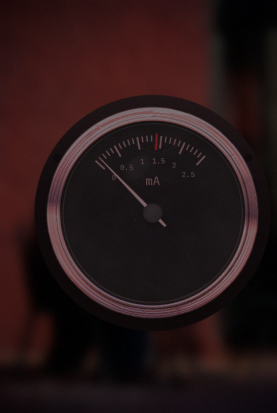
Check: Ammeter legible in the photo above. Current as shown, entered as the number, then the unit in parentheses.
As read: 0.1 (mA)
